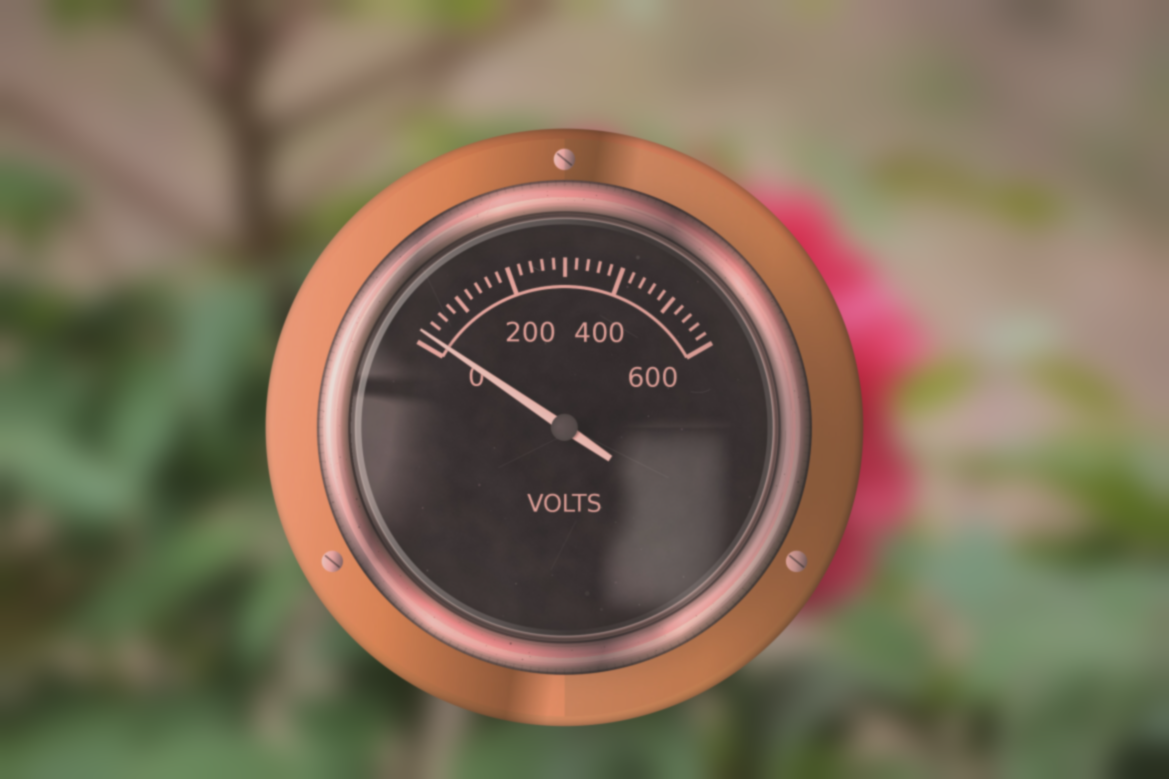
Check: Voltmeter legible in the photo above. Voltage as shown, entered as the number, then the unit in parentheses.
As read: 20 (V)
